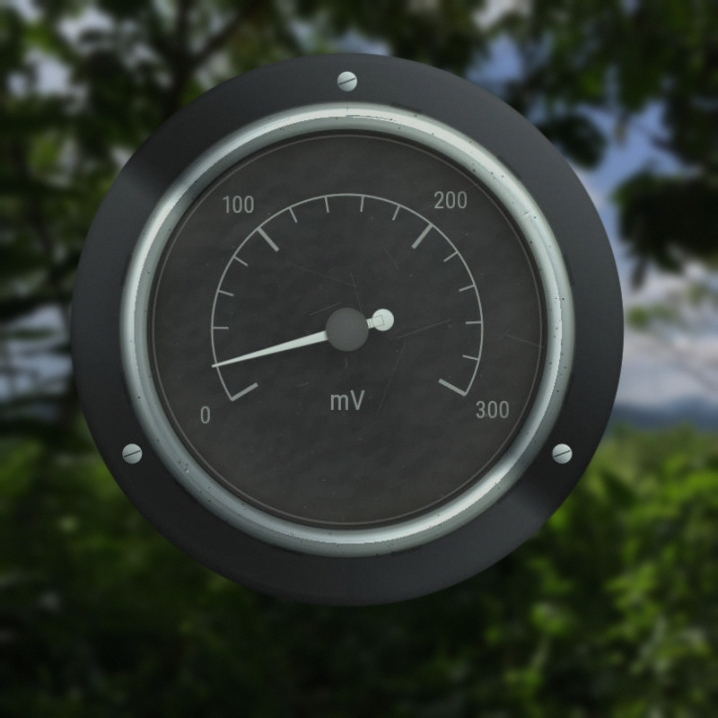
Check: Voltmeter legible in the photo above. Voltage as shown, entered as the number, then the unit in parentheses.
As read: 20 (mV)
